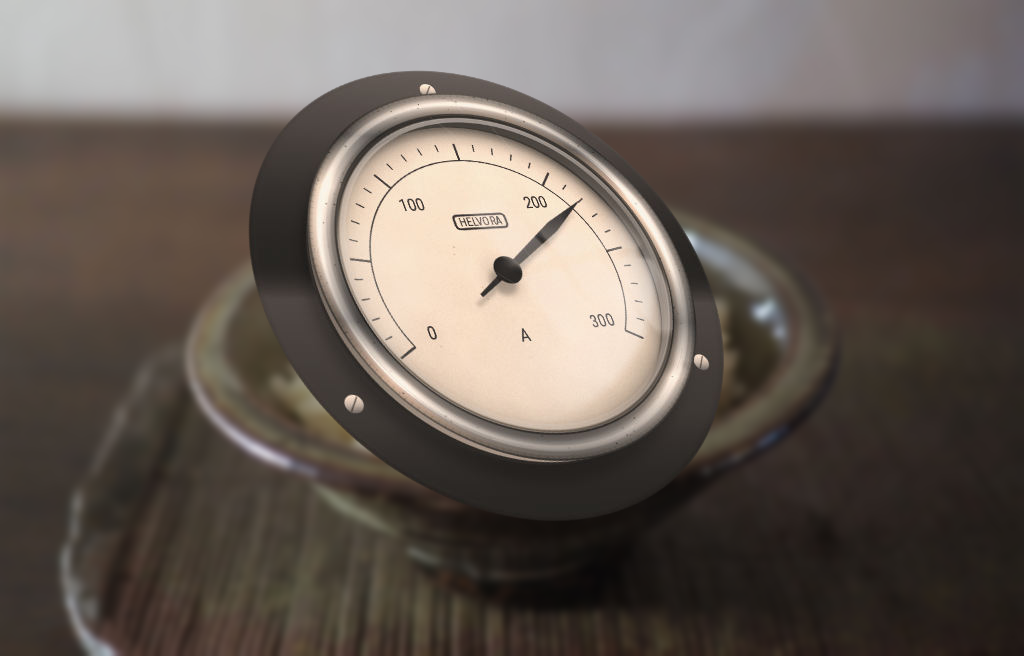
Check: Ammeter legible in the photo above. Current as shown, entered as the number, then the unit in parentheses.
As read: 220 (A)
